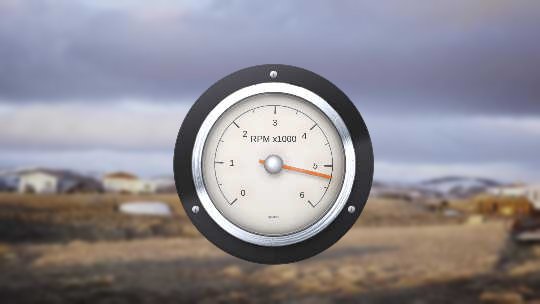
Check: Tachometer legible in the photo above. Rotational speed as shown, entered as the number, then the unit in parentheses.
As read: 5250 (rpm)
